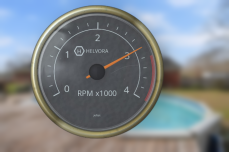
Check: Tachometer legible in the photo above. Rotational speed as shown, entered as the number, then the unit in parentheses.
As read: 3000 (rpm)
